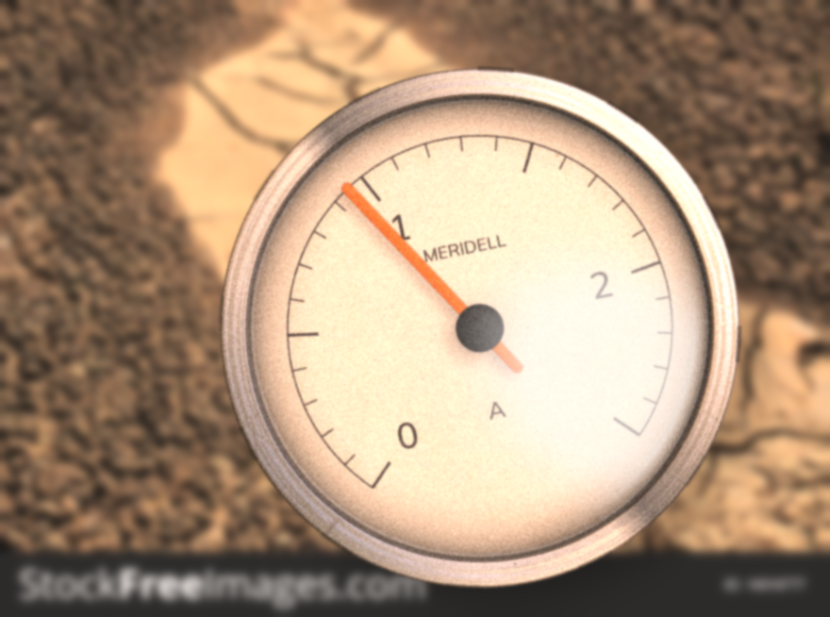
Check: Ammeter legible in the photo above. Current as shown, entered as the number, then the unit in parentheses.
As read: 0.95 (A)
